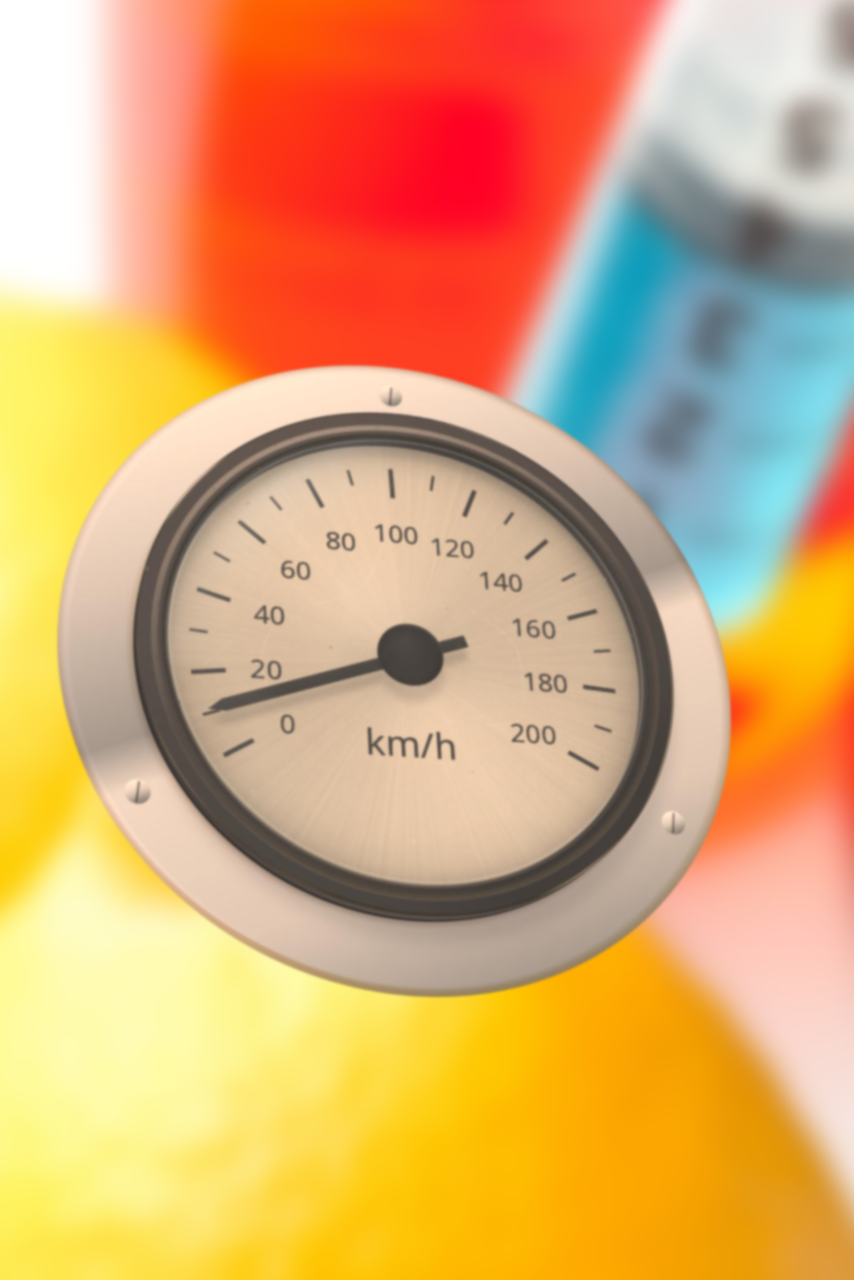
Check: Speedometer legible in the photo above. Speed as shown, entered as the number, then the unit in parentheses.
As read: 10 (km/h)
